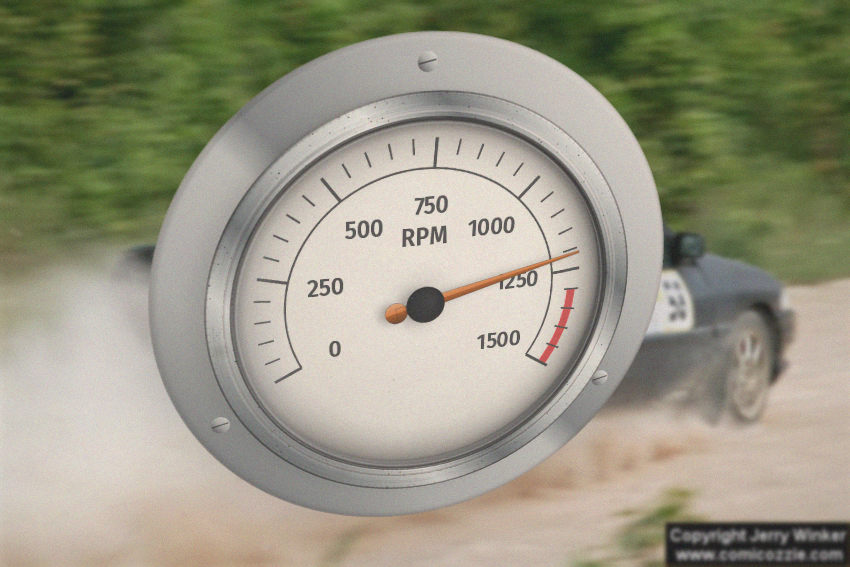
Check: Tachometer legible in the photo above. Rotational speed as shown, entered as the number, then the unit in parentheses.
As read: 1200 (rpm)
